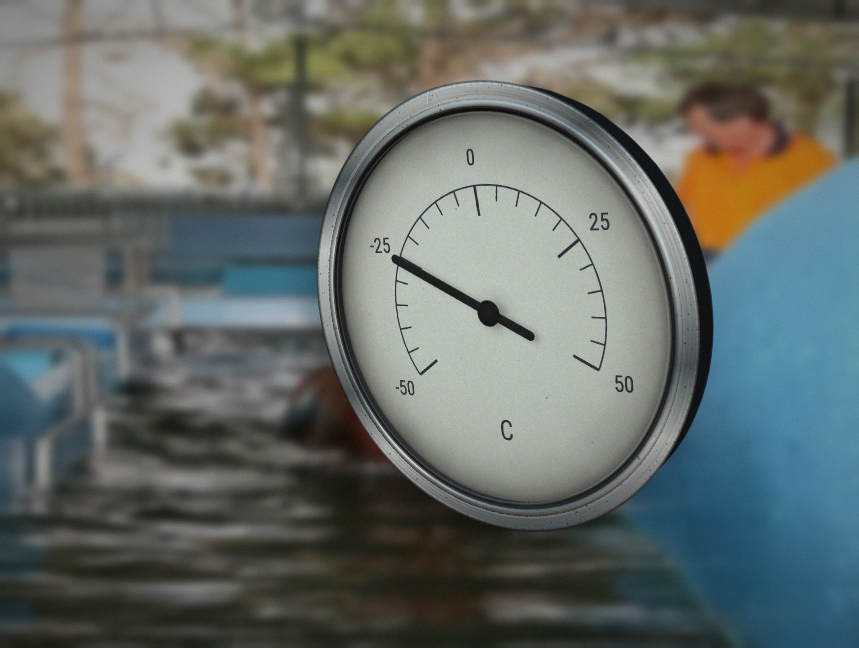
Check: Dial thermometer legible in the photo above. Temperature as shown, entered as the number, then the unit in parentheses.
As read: -25 (°C)
